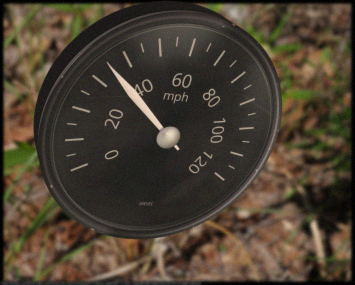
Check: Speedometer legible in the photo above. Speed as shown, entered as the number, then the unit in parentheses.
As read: 35 (mph)
